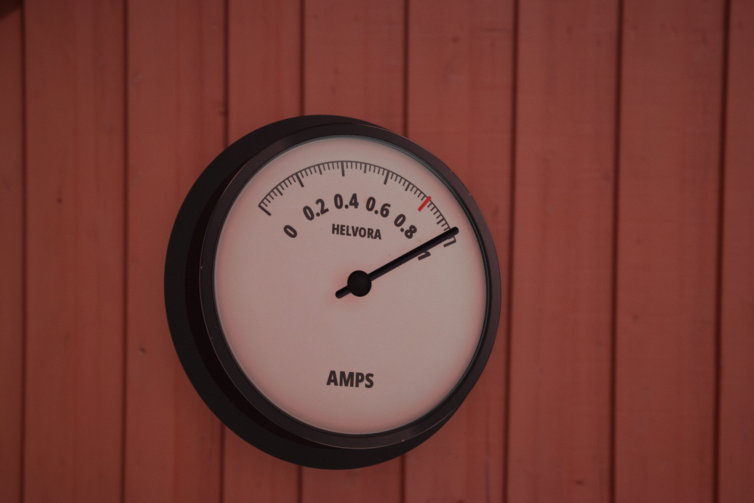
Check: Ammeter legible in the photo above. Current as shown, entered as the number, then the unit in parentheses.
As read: 0.96 (A)
